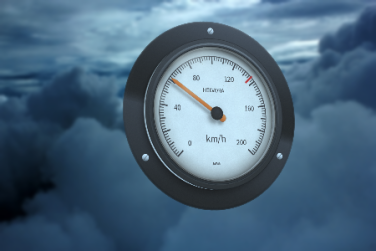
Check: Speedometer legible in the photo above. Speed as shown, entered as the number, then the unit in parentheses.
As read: 60 (km/h)
